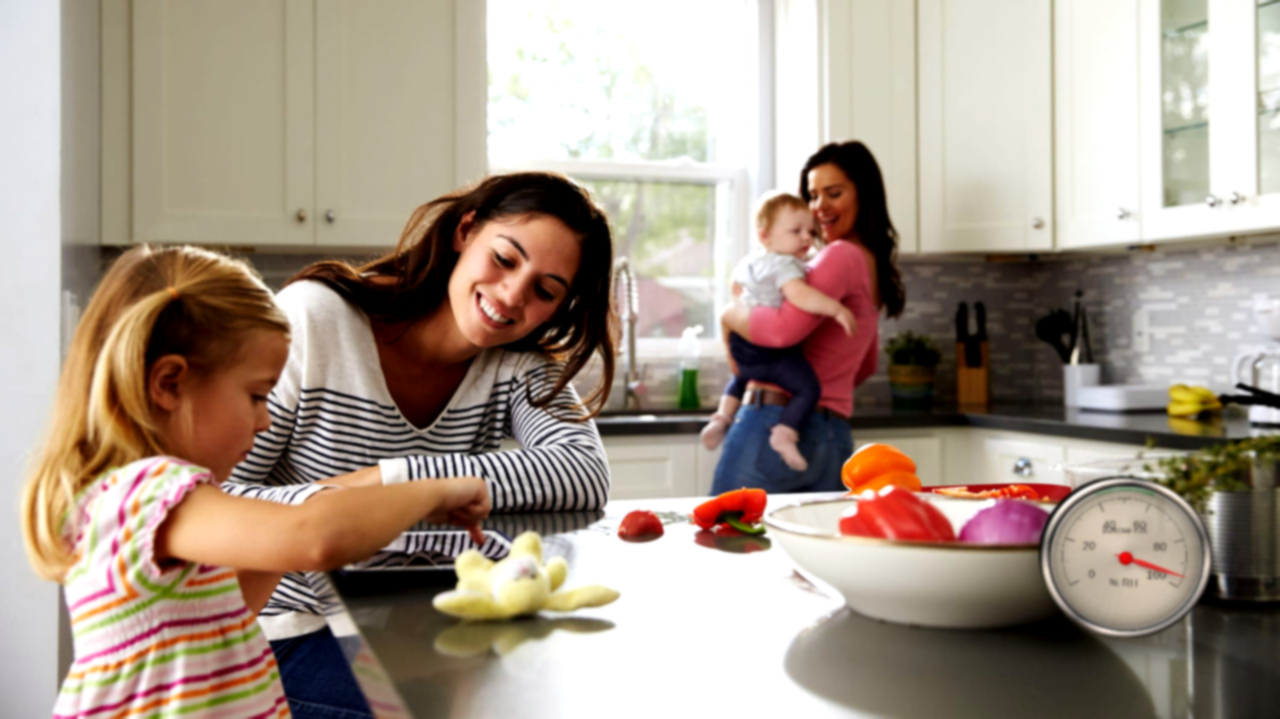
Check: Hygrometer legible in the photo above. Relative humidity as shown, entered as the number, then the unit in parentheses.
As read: 95 (%)
